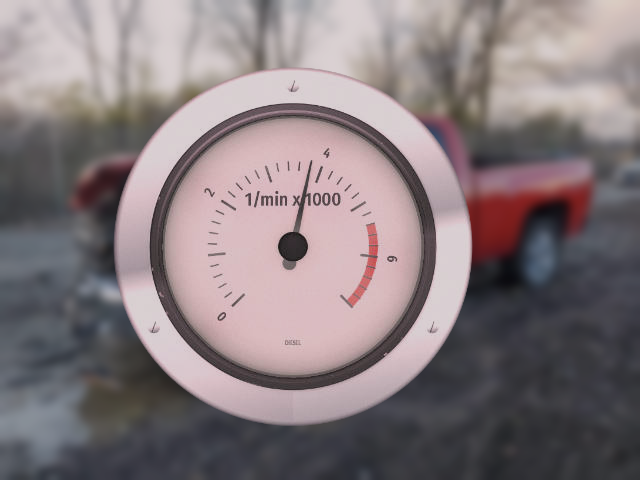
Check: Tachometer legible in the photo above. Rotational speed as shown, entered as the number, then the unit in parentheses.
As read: 3800 (rpm)
